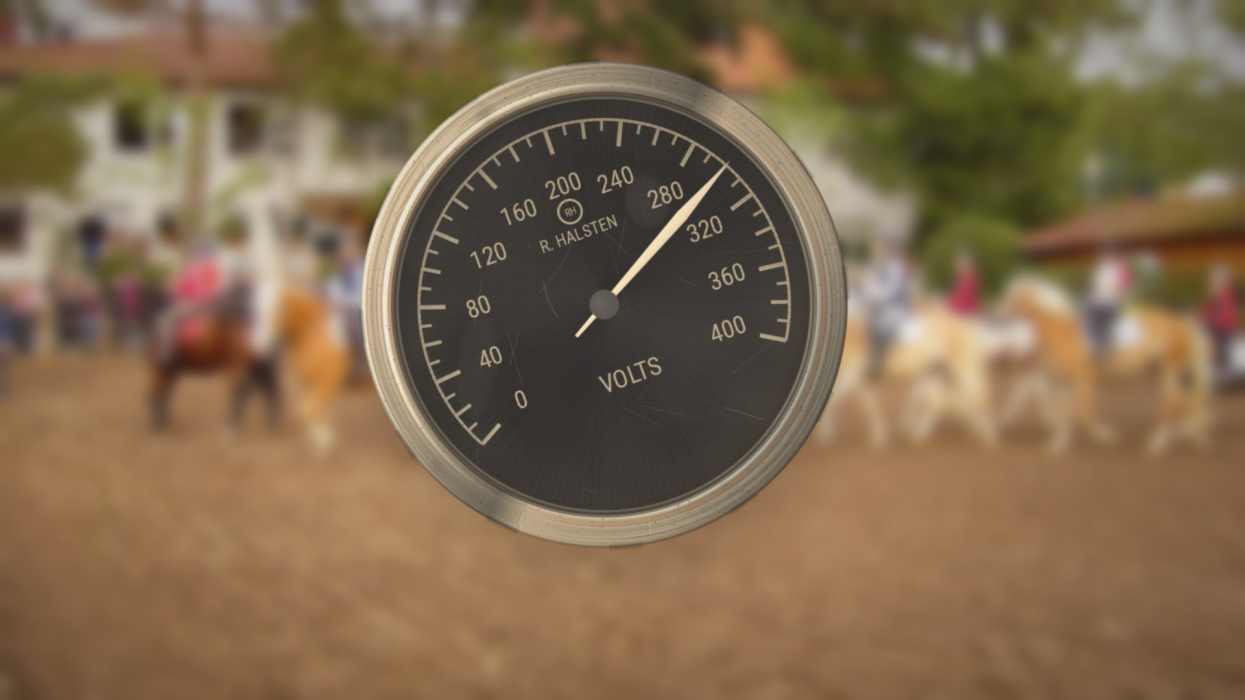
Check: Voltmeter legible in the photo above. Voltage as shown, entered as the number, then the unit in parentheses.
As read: 300 (V)
